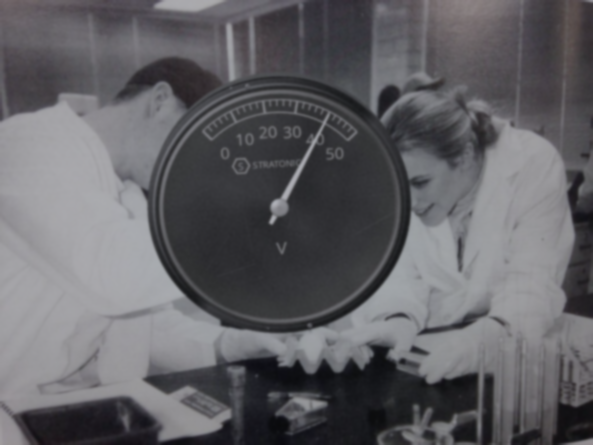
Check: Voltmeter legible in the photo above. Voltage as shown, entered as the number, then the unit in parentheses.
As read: 40 (V)
